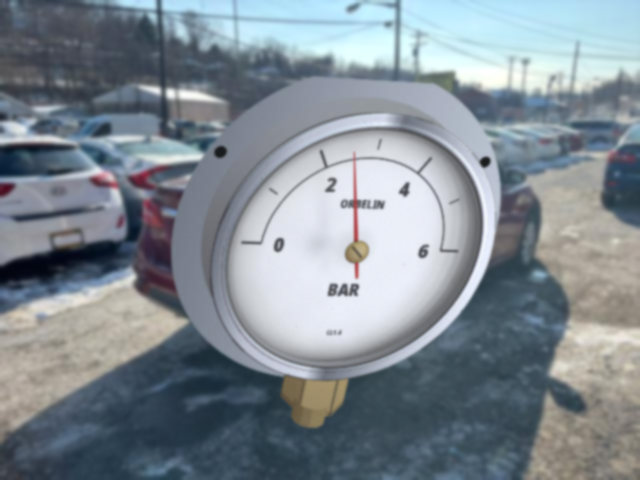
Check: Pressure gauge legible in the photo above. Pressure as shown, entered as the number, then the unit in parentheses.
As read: 2.5 (bar)
